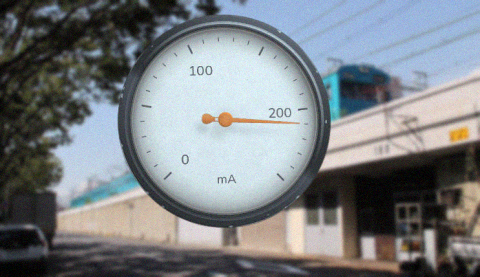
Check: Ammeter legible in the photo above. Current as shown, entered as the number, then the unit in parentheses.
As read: 210 (mA)
